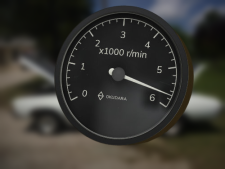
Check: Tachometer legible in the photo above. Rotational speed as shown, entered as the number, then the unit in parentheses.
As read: 5700 (rpm)
